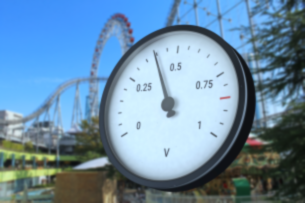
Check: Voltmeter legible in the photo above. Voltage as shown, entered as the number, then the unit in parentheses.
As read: 0.4 (V)
